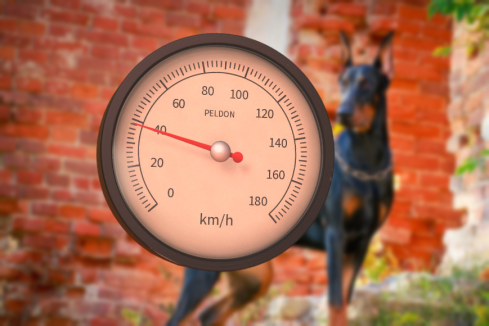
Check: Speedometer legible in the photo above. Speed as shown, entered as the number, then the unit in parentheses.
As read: 38 (km/h)
